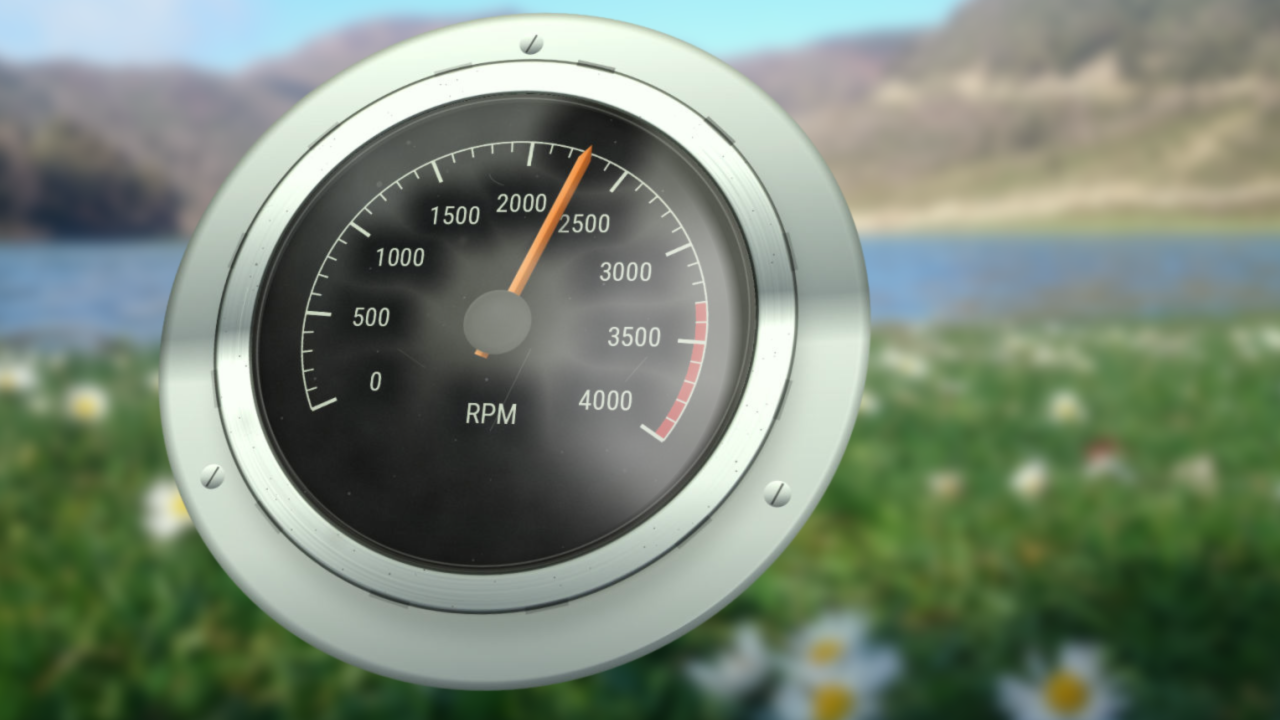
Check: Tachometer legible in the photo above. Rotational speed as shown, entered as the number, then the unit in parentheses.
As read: 2300 (rpm)
